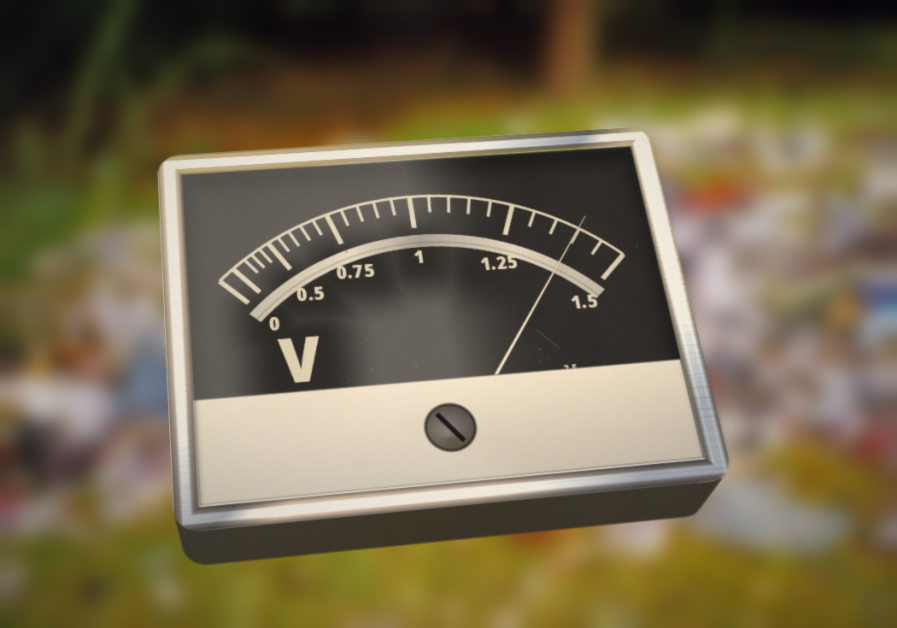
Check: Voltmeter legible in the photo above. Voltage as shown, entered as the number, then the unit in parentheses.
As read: 1.4 (V)
